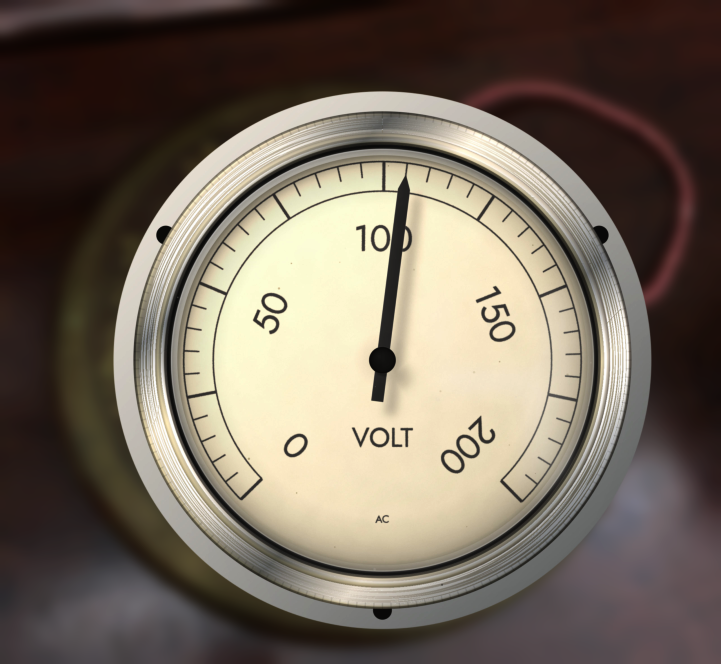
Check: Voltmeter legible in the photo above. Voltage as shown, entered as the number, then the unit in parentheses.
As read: 105 (V)
